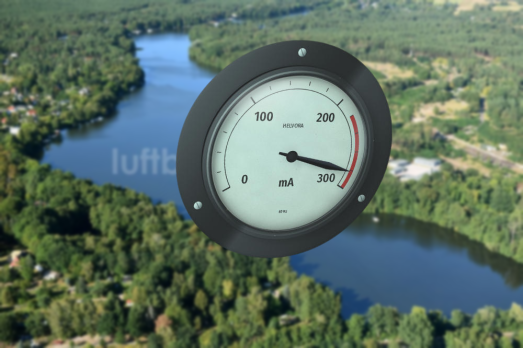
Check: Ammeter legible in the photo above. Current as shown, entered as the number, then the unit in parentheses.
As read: 280 (mA)
